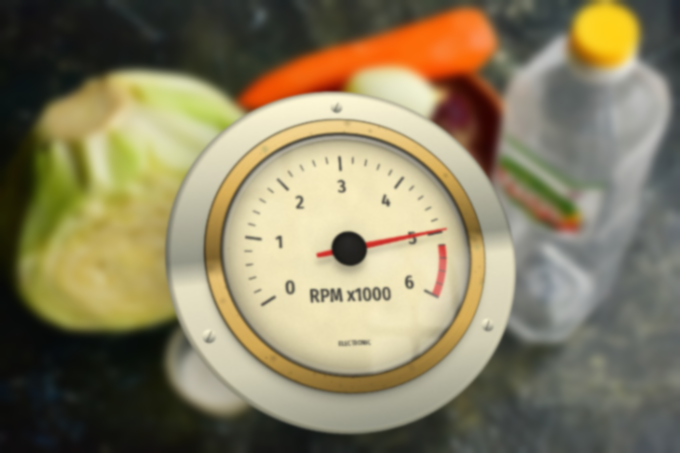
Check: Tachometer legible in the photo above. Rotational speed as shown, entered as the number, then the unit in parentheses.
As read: 5000 (rpm)
